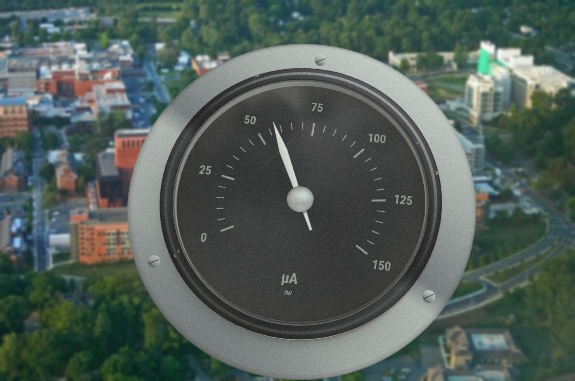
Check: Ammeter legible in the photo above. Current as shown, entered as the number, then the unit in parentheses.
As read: 57.5 (µA)
